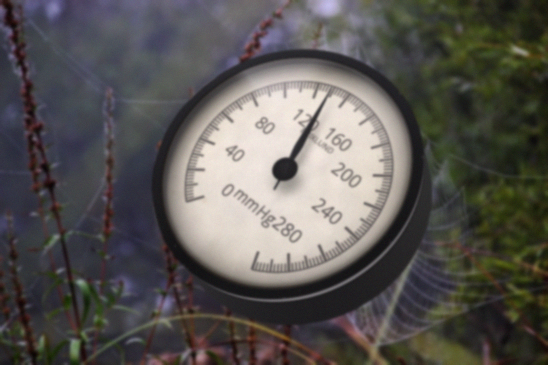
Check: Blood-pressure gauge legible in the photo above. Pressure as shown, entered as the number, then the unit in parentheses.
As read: 130 (mmHg)
